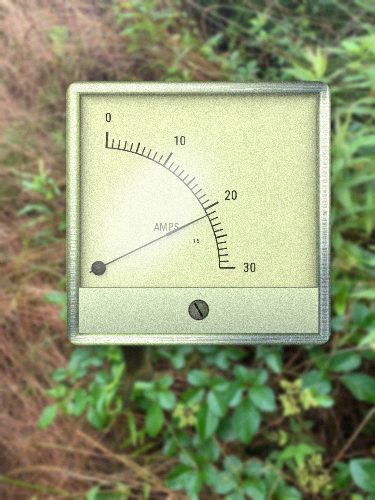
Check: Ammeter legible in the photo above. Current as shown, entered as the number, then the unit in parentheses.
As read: 21 (A)
